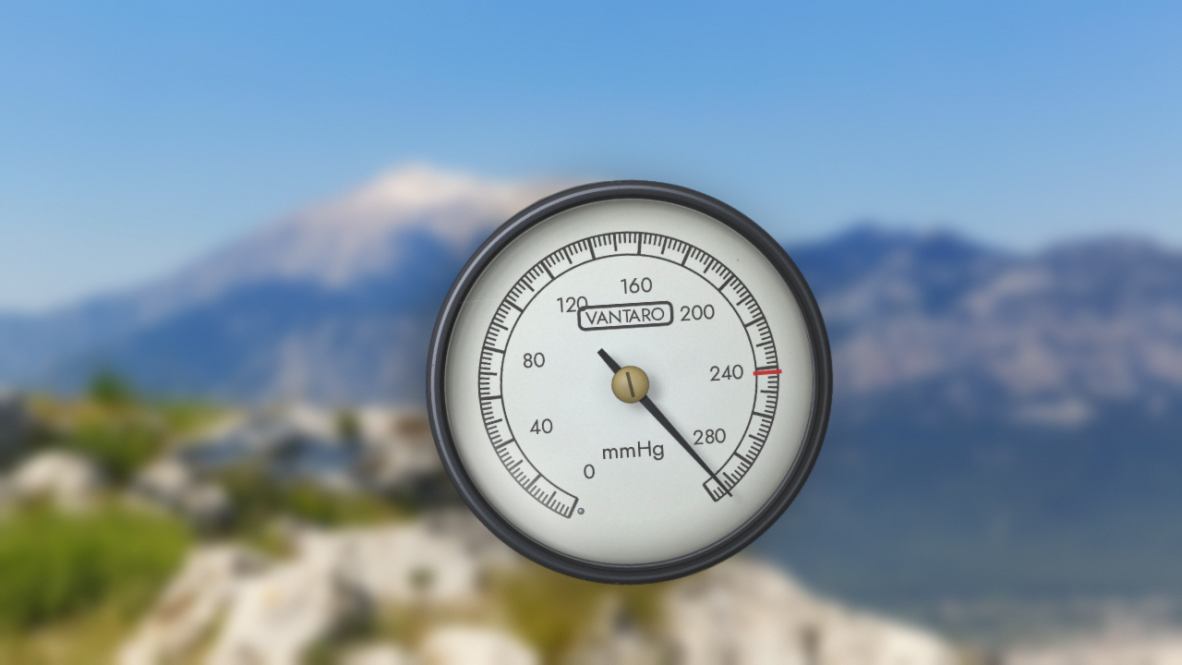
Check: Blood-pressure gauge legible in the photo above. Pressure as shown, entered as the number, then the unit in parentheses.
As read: 294 (mmHg)
